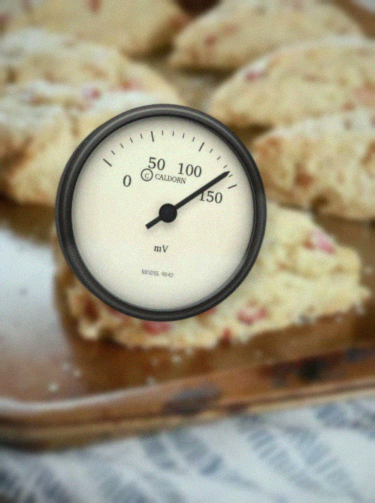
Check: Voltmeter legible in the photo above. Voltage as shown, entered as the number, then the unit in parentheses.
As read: 135 (mV)
